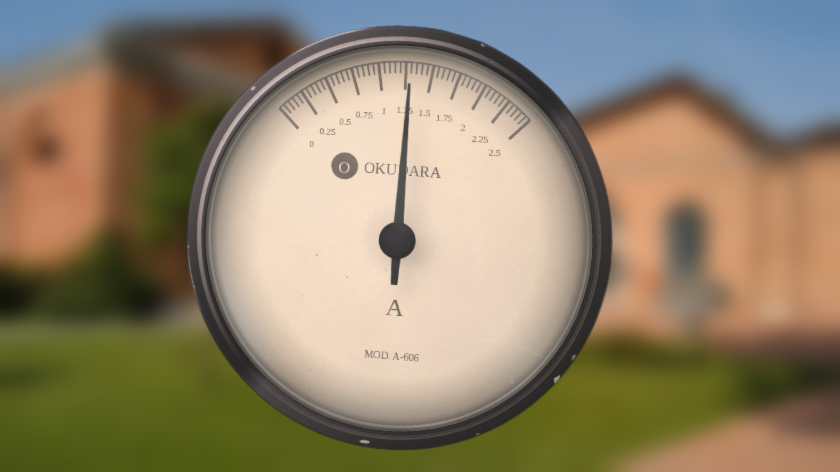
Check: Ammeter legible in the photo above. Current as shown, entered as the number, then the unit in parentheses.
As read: 1.3 (A)
